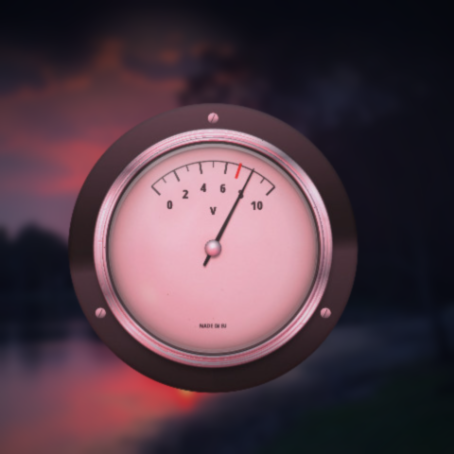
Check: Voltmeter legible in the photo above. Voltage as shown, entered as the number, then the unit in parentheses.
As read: 8 (V)
